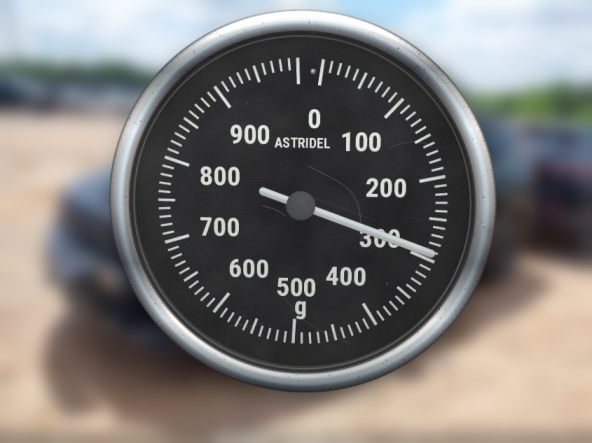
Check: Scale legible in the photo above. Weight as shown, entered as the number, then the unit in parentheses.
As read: 290 (g)
